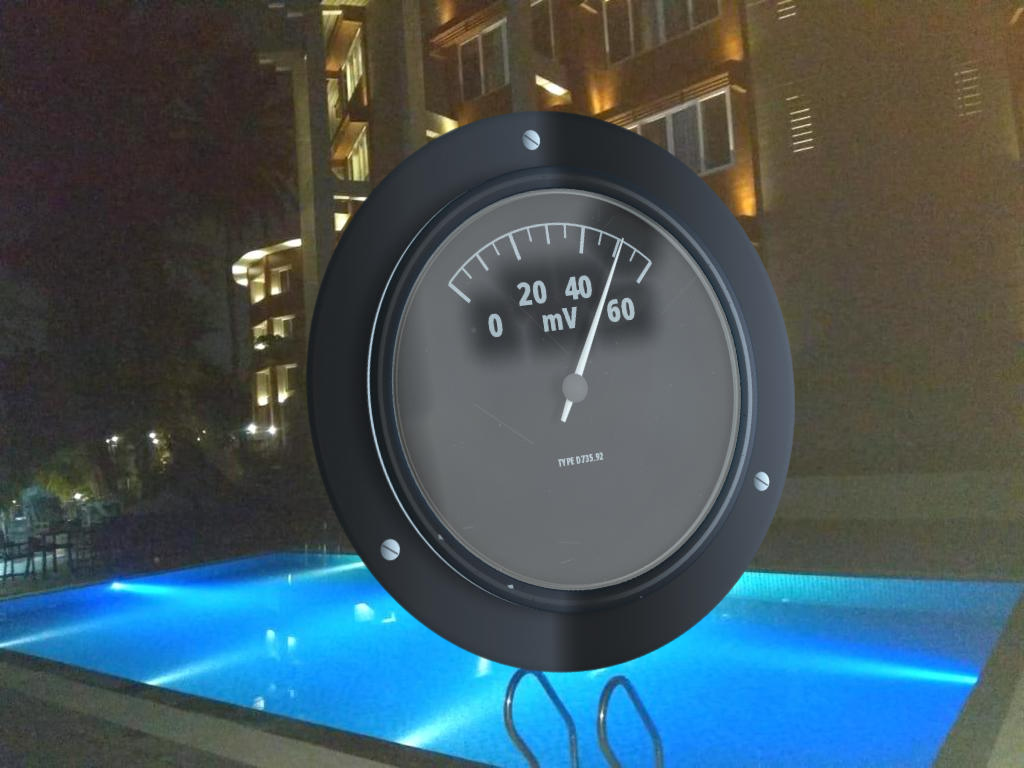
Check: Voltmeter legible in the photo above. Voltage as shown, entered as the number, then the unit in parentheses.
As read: 50 (mV)
